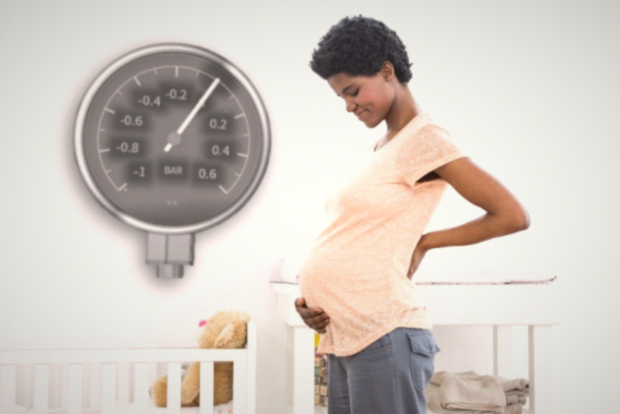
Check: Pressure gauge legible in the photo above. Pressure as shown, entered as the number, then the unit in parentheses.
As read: 0 (bar)
